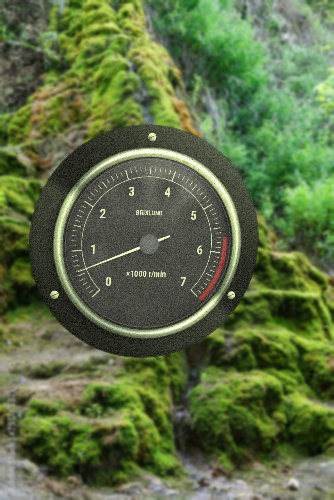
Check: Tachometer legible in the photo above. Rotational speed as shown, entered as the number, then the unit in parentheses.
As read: 600 (rpm)
